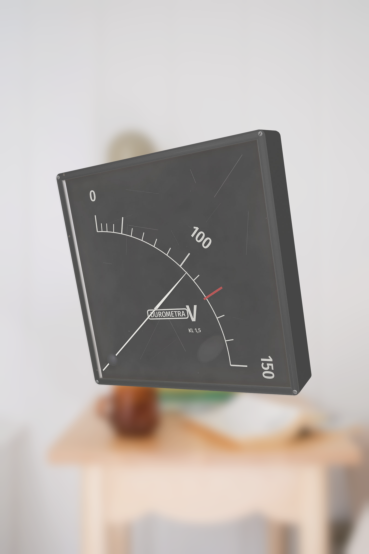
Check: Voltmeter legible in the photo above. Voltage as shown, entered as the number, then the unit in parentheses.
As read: 105 (V)
